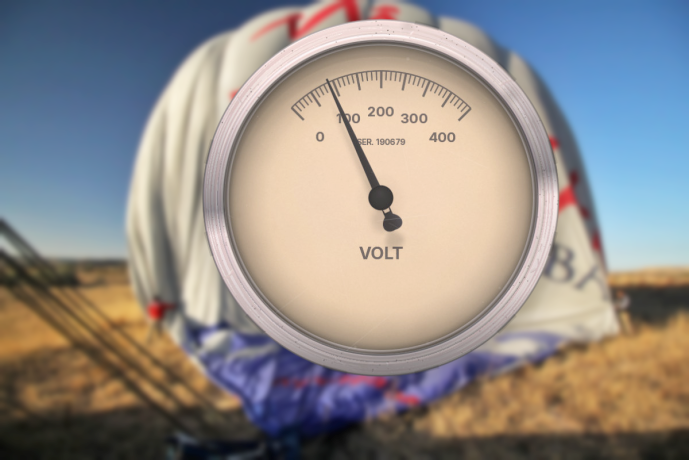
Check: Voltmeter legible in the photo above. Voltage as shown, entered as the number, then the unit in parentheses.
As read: 90 (V)
